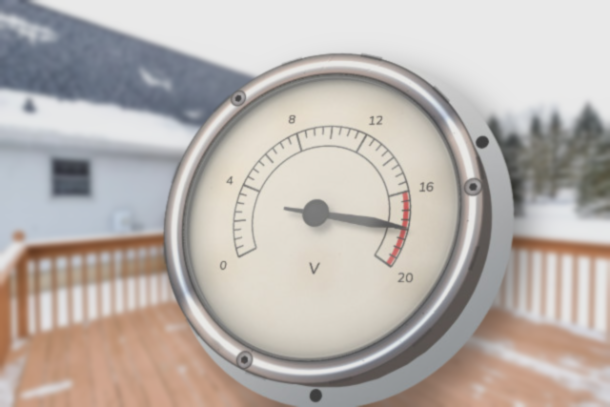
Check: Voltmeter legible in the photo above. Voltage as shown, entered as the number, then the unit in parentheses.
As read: 18 (V)
